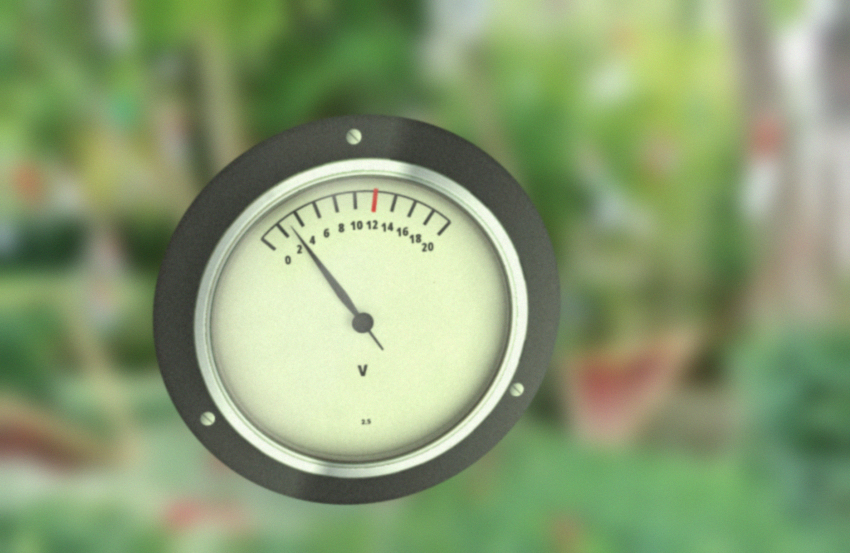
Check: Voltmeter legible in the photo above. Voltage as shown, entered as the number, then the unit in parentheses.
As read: 3 (V)
